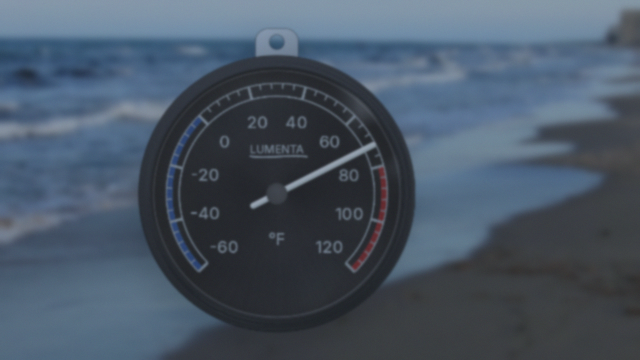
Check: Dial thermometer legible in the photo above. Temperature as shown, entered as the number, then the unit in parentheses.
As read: 72 (°F)
